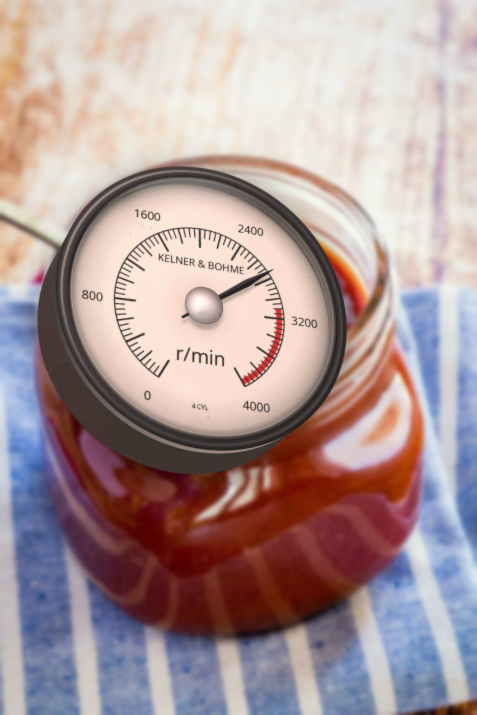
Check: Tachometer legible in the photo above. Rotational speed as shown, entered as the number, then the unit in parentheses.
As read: 2750 (rpm)
